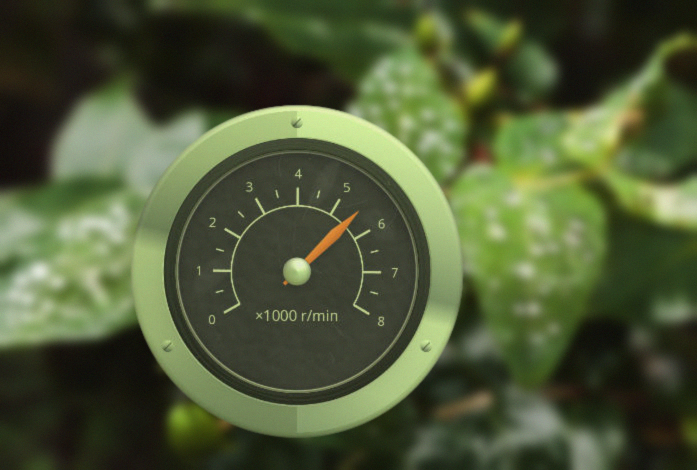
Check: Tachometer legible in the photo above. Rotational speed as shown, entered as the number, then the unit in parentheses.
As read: 5500 (rpm)
